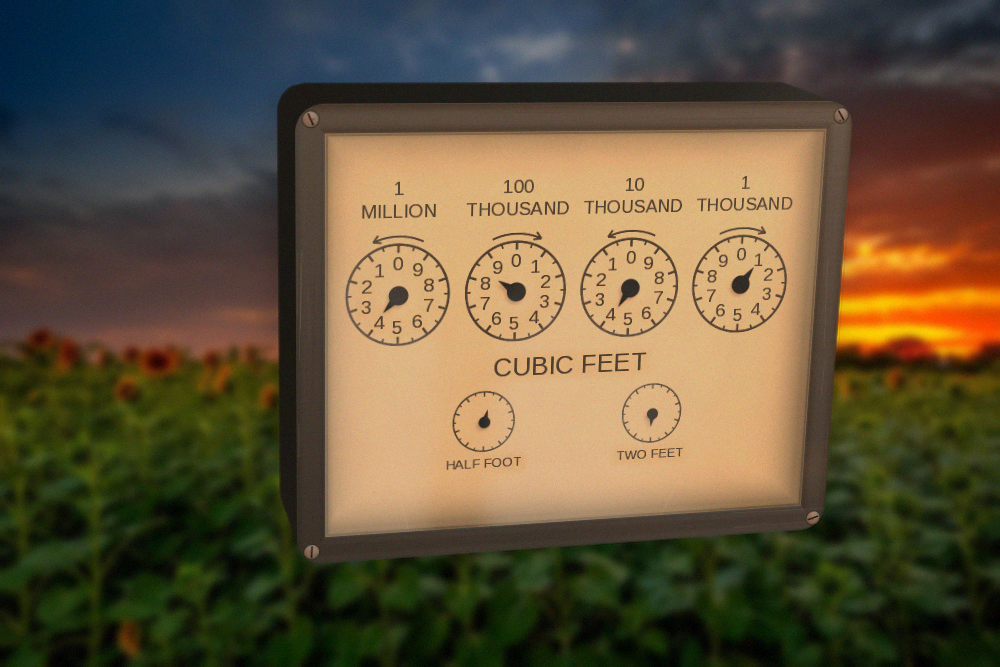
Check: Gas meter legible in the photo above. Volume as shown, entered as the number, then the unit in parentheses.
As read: 384100 (ft³)
